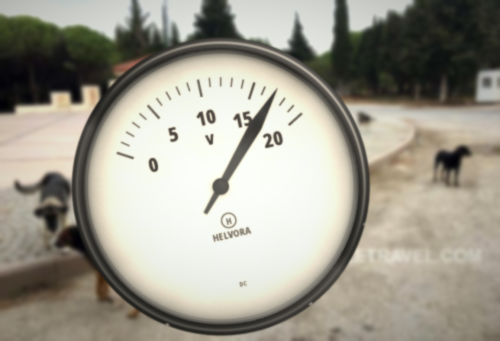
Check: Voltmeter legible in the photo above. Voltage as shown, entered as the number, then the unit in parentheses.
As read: 17 (V)
